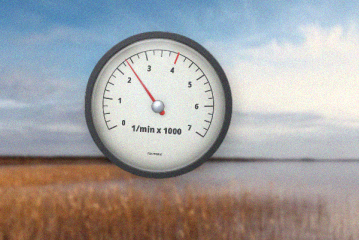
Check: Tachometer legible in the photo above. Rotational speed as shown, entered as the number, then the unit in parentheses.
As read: 2375 (rpm)
